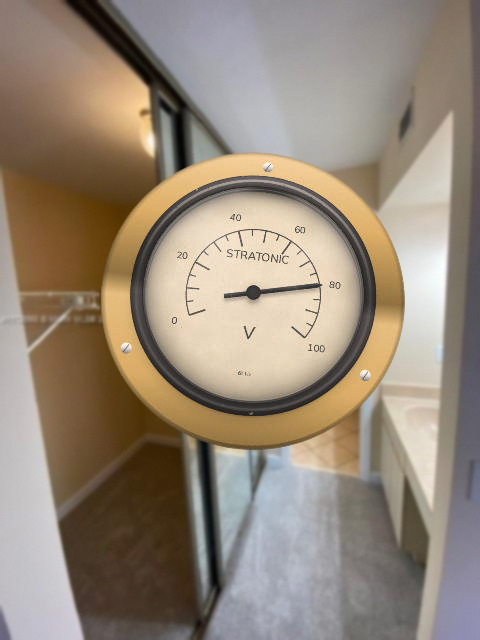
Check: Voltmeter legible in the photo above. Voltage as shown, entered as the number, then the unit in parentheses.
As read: 80 (V)
